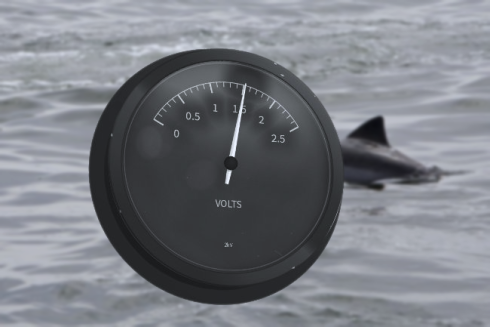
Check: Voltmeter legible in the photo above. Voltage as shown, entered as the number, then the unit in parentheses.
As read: 1.5 (V)
